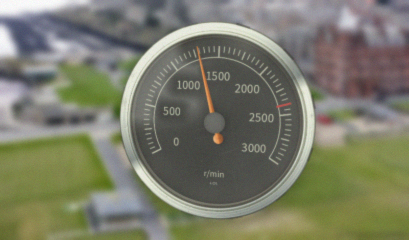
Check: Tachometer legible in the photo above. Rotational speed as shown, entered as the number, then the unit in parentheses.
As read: 1300 (rpm)
